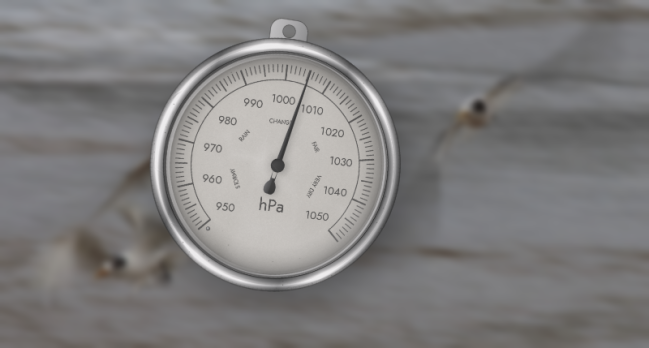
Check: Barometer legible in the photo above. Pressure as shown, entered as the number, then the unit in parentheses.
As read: 1005 (hPa)
